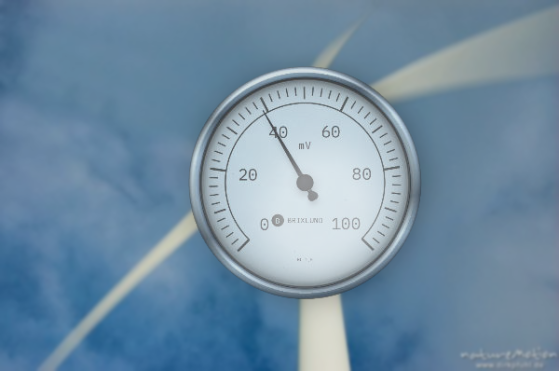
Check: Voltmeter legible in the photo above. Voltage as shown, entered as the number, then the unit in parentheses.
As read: 39 (mV)
